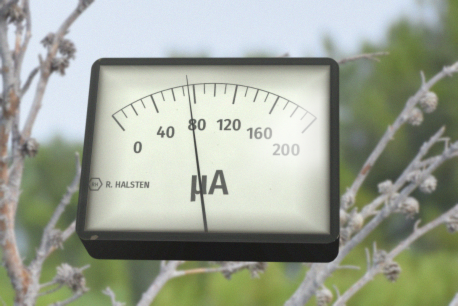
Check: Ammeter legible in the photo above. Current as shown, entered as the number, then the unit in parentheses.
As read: 75 (µA)
